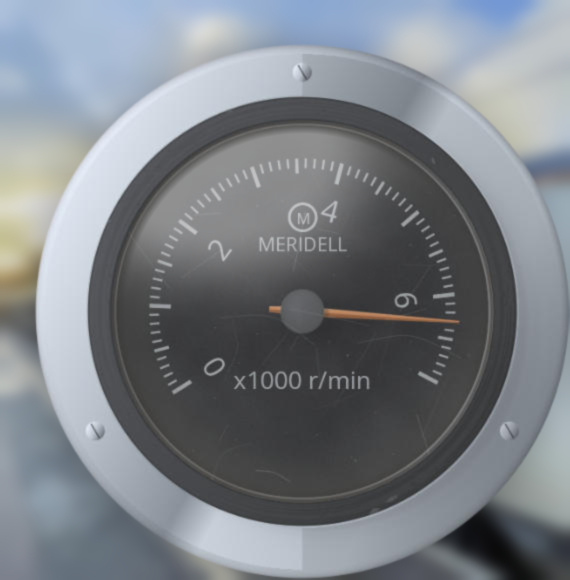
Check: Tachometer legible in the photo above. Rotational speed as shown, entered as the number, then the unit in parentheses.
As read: 6300 (rpm)
